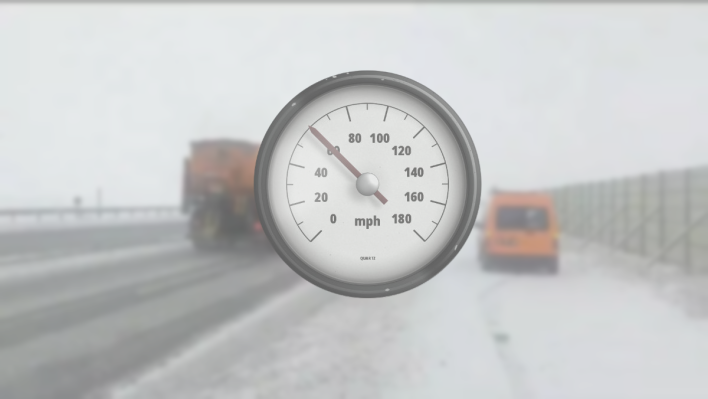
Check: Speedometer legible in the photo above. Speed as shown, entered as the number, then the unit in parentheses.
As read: 60 (mph)
